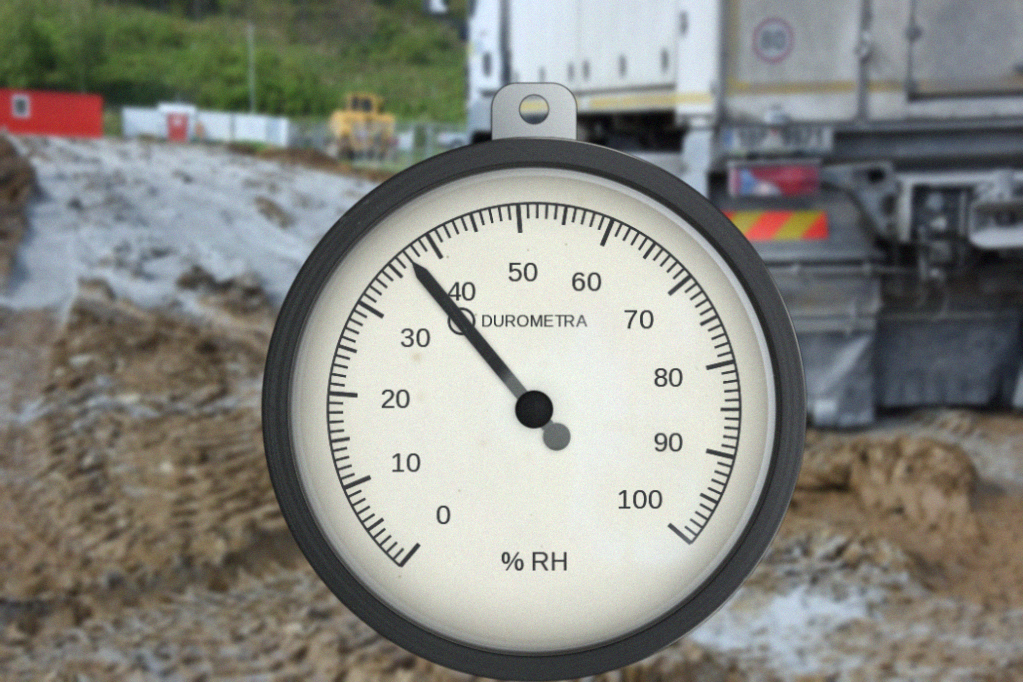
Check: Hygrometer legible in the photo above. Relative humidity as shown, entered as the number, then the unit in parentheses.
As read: 37 (%)
